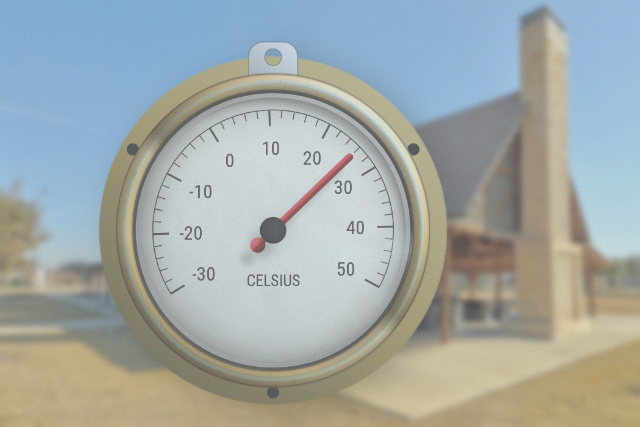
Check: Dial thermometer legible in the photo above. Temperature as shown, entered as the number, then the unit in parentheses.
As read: 26 (°C)
